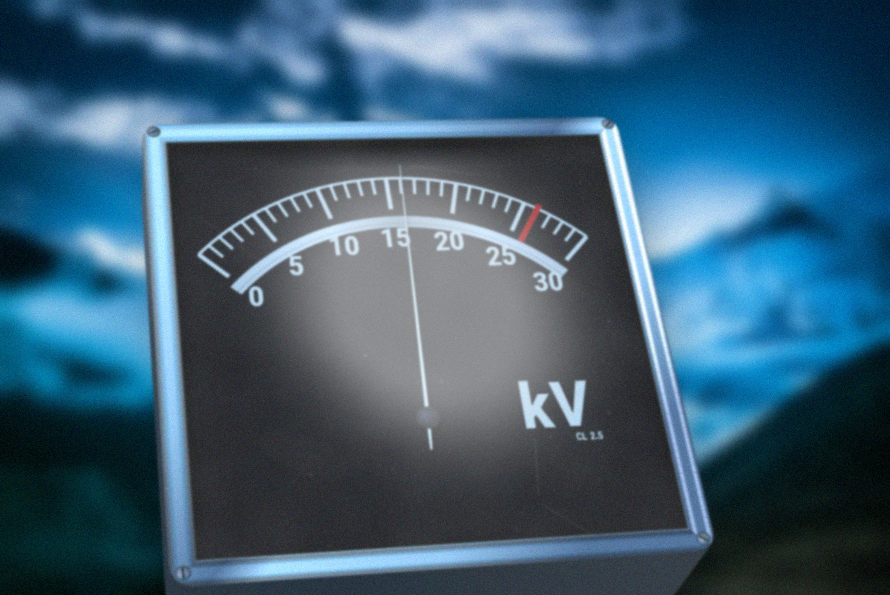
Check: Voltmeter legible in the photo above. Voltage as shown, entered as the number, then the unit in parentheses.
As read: 16 (kV)
